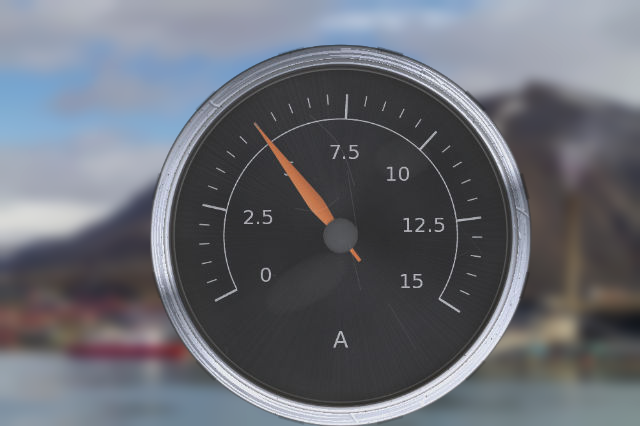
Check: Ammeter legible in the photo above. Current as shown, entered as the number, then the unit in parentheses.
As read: 5 (A)
